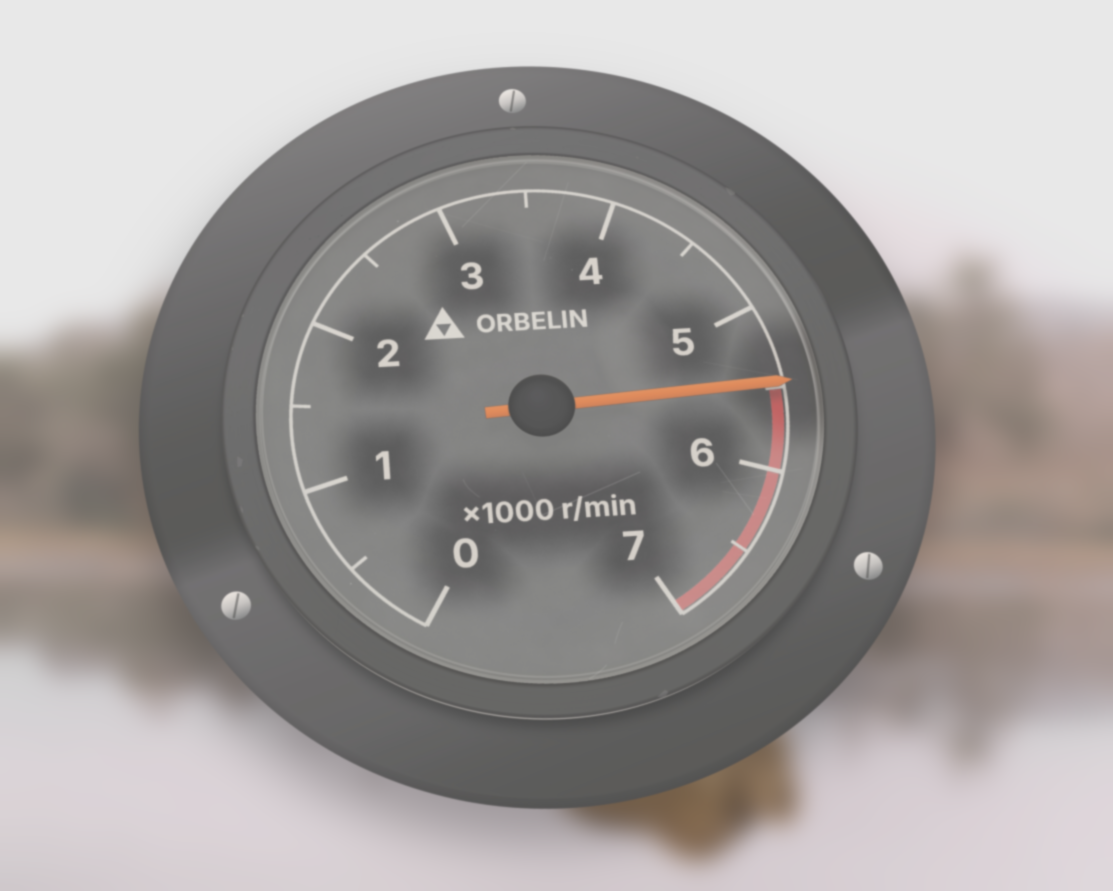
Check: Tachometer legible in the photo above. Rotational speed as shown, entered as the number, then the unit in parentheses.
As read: 5500 (rpm)
